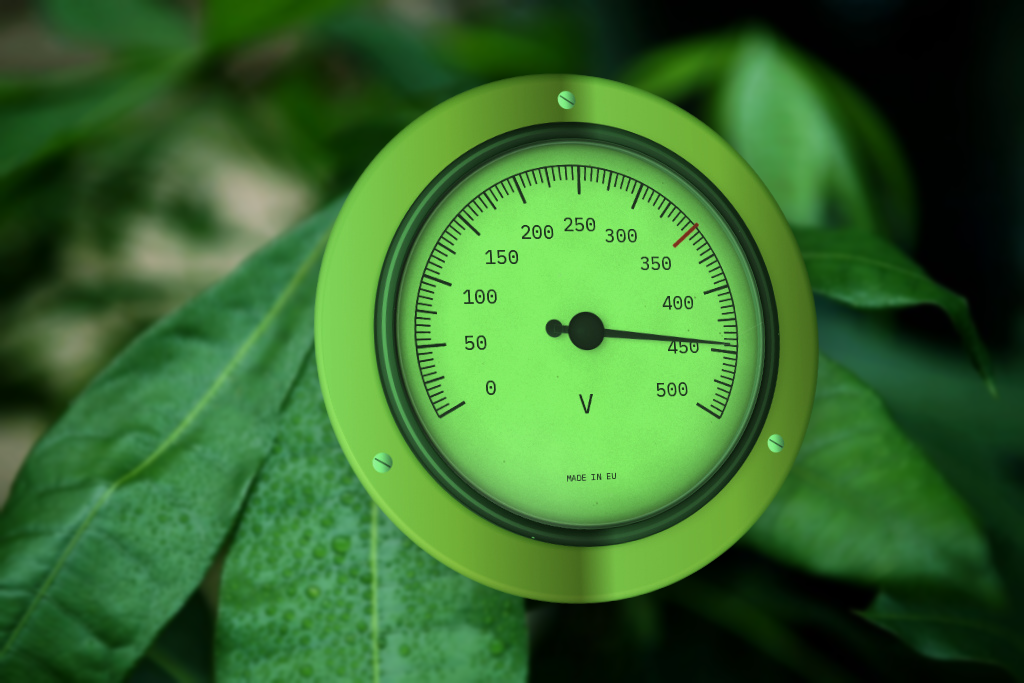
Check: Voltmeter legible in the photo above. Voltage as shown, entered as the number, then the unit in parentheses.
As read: 445 (V)
